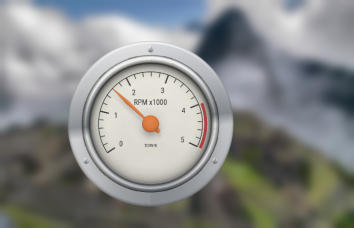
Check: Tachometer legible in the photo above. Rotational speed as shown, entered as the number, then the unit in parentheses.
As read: 1600 (rpm)
